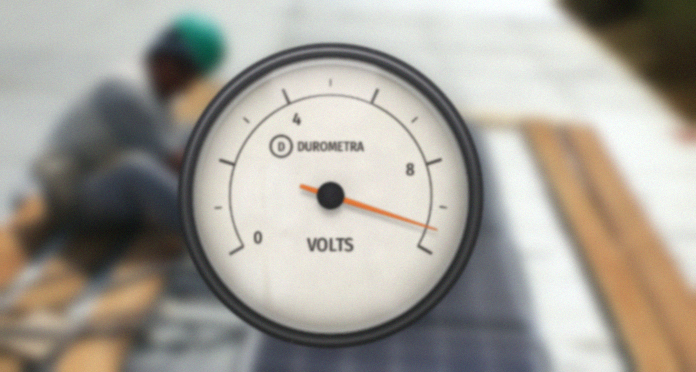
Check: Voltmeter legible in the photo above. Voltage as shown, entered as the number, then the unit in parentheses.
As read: 9.5 (V)
